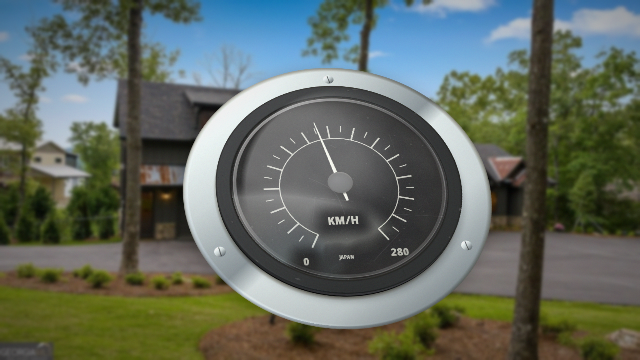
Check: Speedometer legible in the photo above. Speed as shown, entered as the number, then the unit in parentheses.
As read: 130 (km/h)
